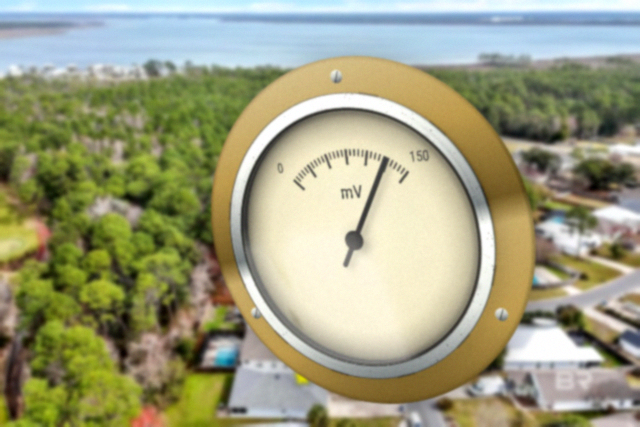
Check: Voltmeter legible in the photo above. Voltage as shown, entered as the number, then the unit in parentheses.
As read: 125 (mV)
